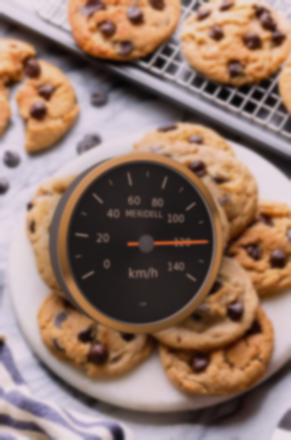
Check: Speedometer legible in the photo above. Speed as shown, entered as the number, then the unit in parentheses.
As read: 120 (km/h)
